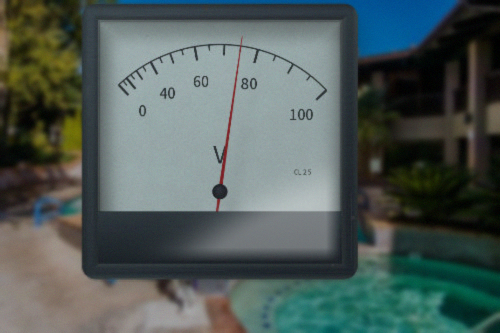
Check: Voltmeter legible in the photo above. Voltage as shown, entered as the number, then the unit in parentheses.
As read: 75 (V)
